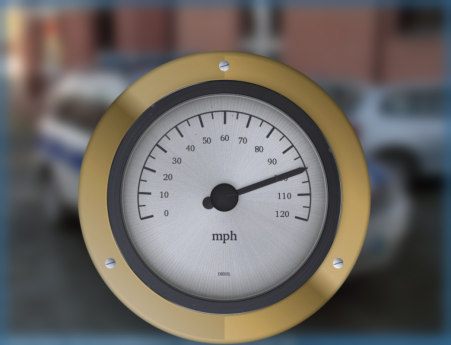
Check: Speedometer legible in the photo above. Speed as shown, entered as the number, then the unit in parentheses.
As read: 100 (mph)
